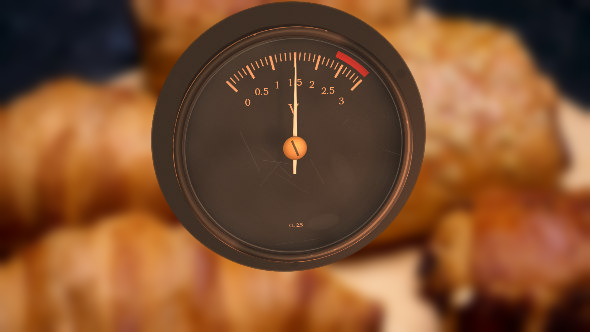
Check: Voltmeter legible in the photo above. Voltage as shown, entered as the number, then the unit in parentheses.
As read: 1.5 (V)
